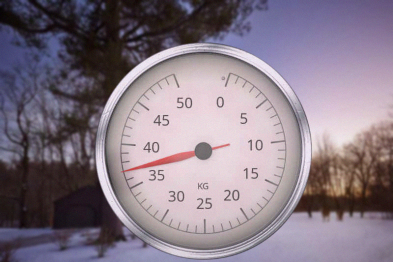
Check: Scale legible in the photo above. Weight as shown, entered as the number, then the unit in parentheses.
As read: 37 (kg)
